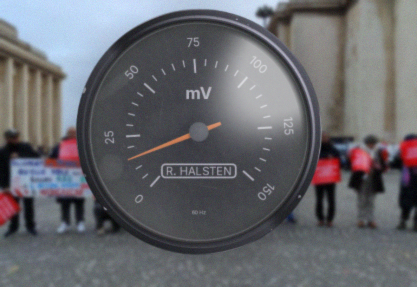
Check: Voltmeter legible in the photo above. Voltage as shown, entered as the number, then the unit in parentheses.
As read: 15 (mV)
